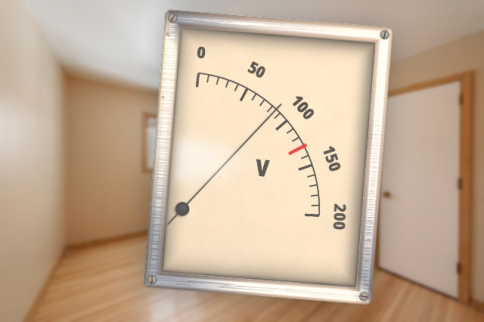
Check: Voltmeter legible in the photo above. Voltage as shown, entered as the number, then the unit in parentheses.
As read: 85 (V)
